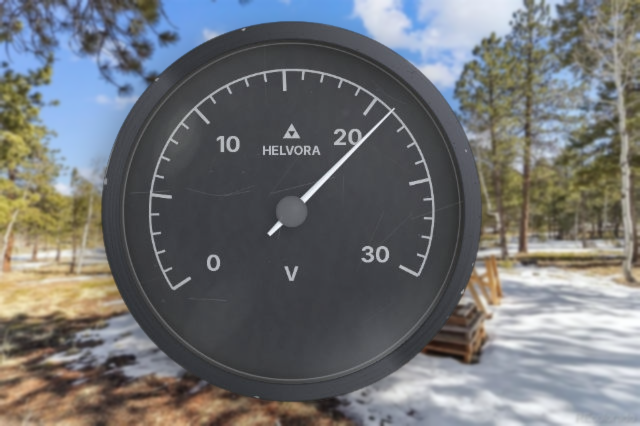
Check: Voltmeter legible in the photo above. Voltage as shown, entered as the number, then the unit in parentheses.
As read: 21 (V)
